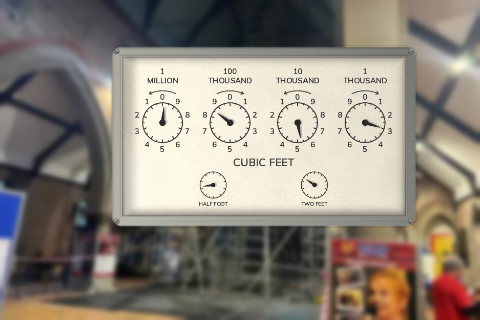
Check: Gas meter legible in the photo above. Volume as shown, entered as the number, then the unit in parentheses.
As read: 985300 (ft³)
